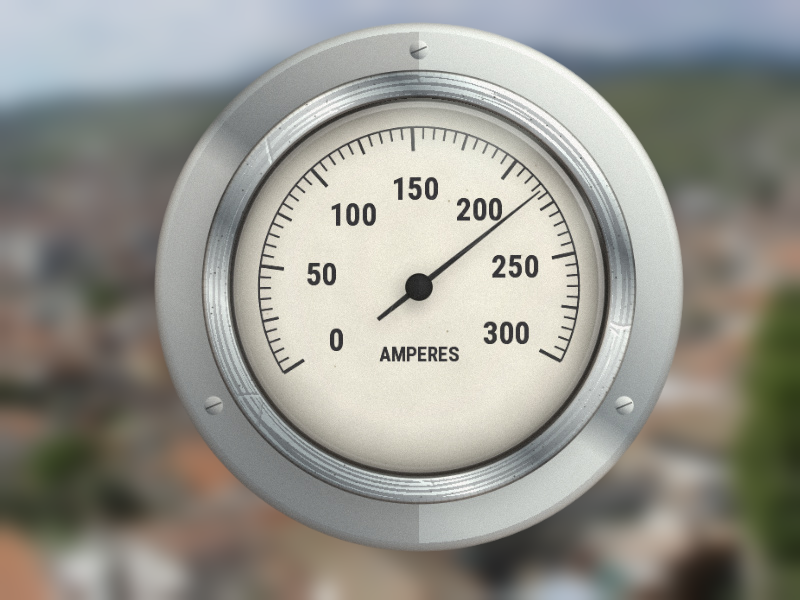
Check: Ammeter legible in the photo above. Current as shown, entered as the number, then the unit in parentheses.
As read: 217.5 (A)
